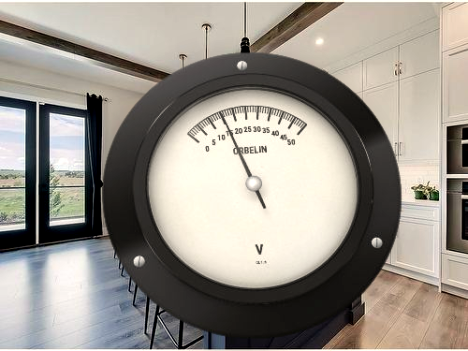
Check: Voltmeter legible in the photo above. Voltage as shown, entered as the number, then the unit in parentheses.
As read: 15 (V)
